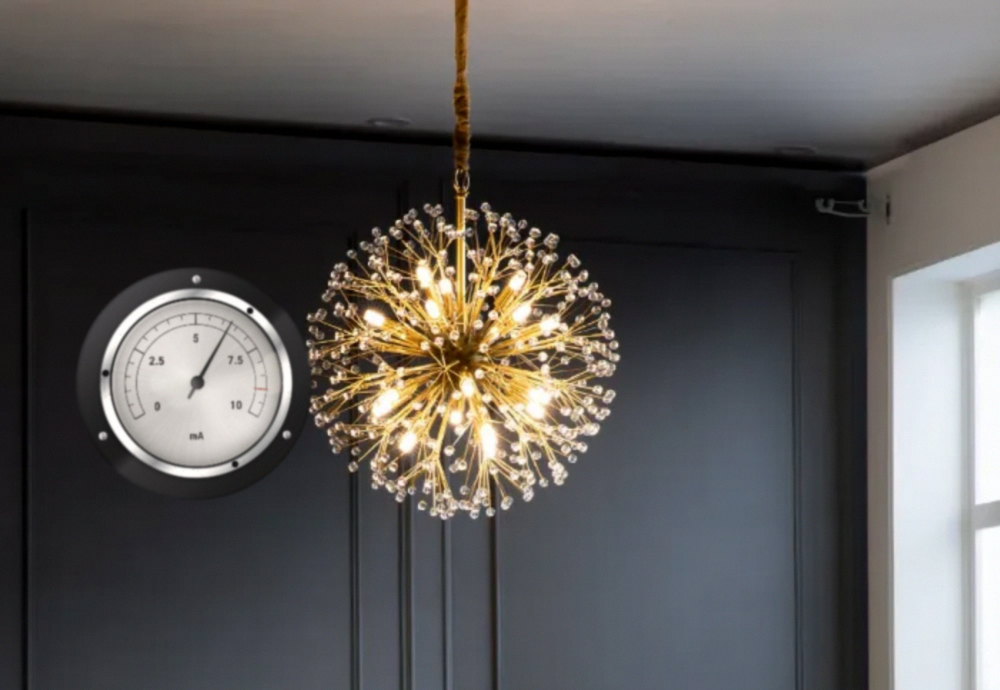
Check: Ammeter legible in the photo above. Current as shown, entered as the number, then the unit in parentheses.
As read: 6.25 (mA)
